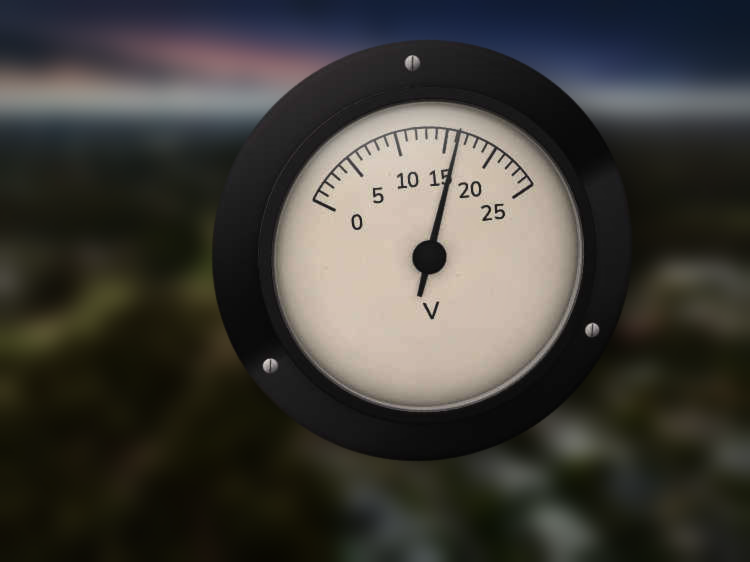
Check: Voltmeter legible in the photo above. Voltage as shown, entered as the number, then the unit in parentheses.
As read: 16 (V)
